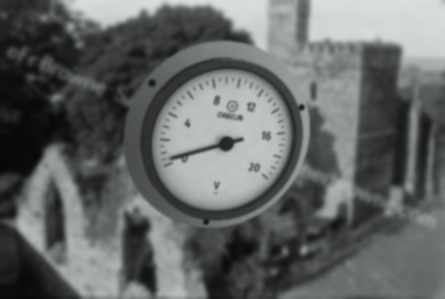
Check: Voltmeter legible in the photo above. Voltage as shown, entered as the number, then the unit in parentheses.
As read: 0.5 (V)
